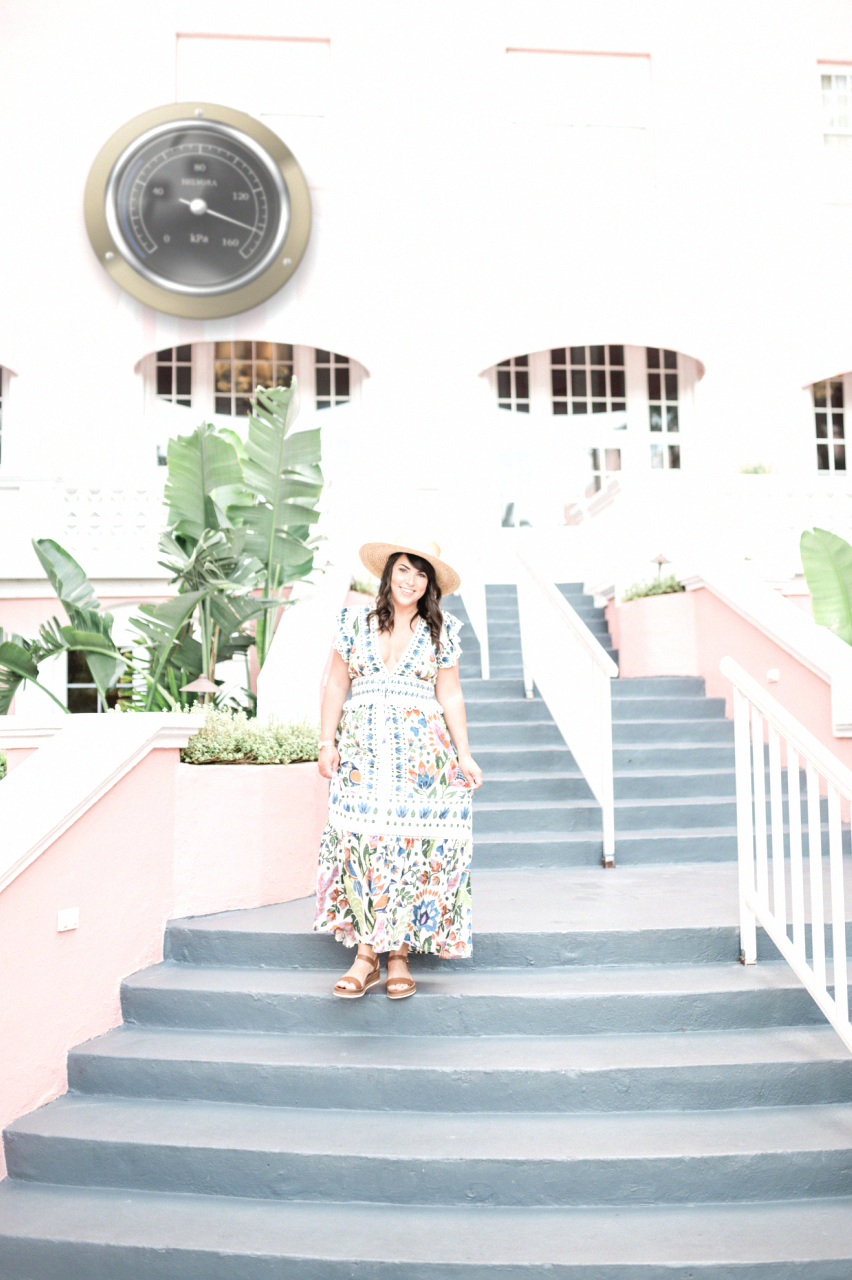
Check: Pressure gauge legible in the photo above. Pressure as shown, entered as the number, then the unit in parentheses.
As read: 145 (kPa)
